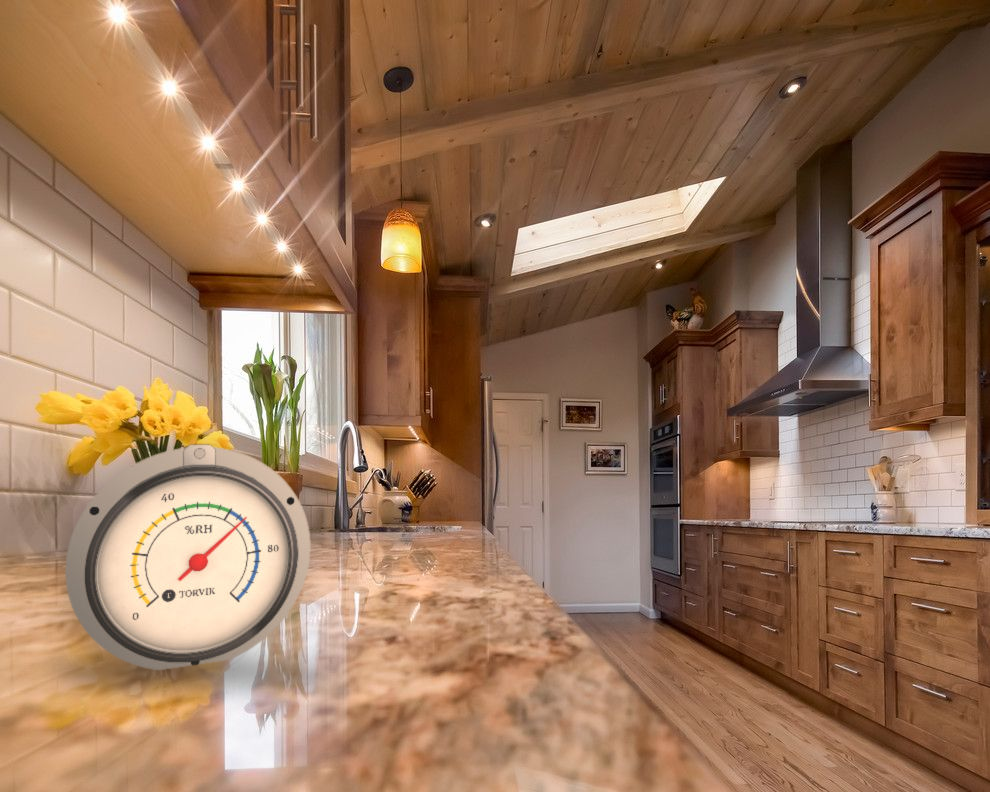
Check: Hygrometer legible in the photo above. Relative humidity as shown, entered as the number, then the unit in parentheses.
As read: 66 (%)
